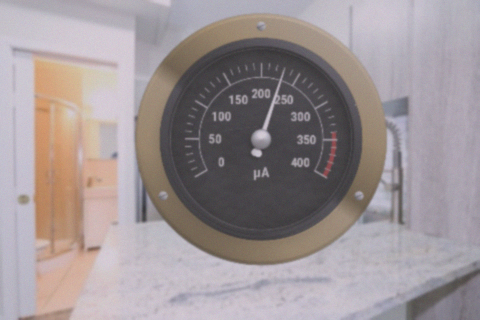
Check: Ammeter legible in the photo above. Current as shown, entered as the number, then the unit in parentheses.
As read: 230 (µA)
